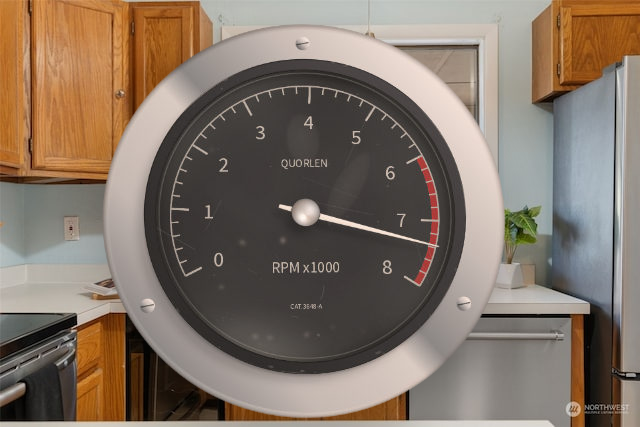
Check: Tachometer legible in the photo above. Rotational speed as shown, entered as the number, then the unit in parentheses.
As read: 7400 (rpm)
